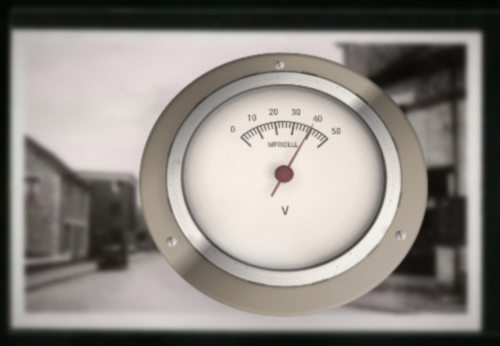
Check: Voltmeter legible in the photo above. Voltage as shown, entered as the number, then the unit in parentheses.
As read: 40 (V)
